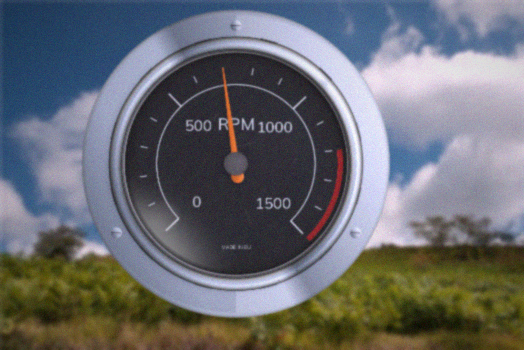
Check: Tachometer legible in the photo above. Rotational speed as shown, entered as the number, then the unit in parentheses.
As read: 700 (rpm)
